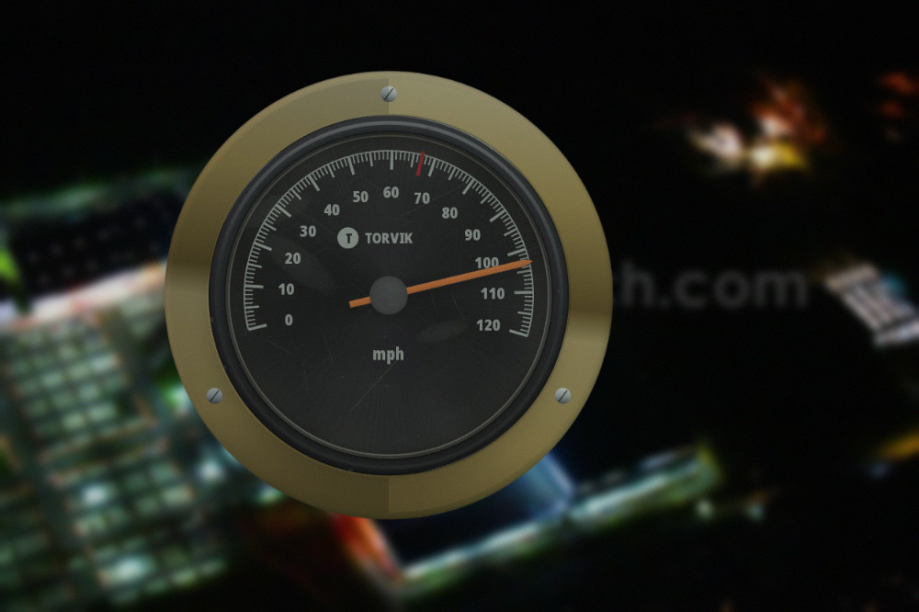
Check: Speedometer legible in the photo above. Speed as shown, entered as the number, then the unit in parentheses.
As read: 103 (mph)
